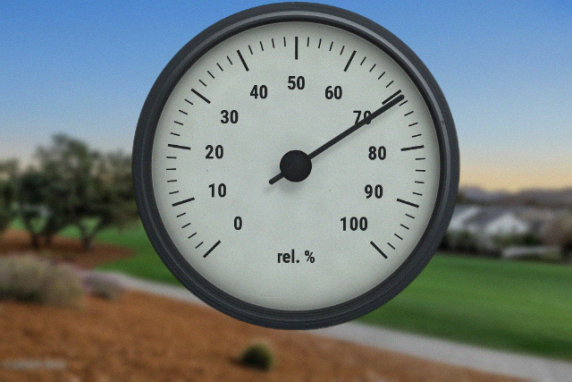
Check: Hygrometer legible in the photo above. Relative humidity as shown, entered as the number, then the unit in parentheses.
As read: 71 (%)
